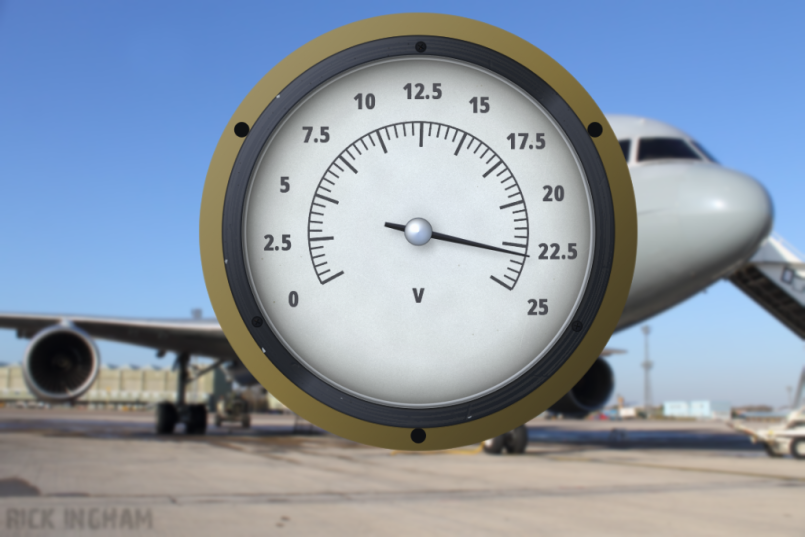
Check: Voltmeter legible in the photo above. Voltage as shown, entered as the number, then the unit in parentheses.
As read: 23 (V)
